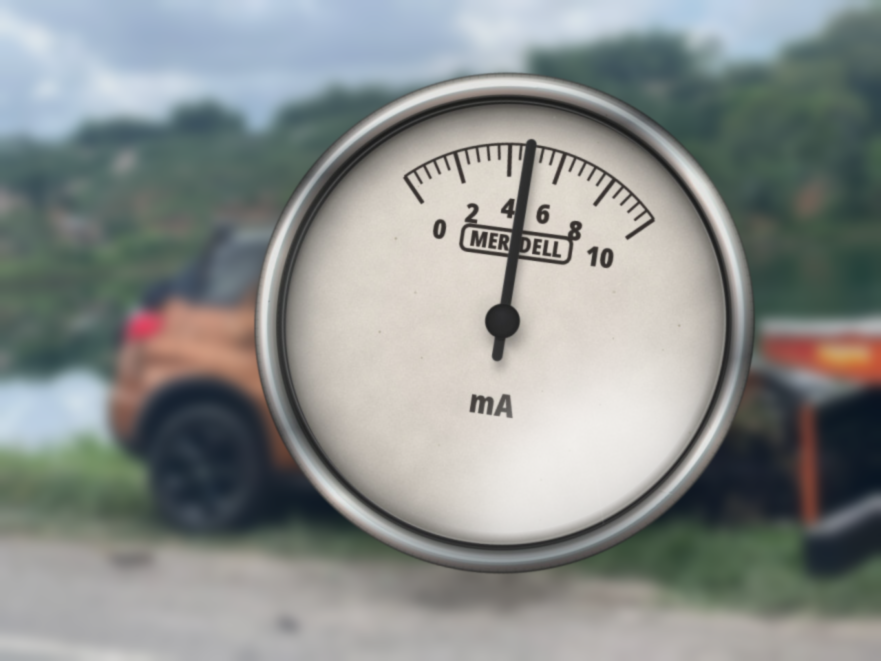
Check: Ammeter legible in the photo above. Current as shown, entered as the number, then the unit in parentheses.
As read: 4.8 (mA)
